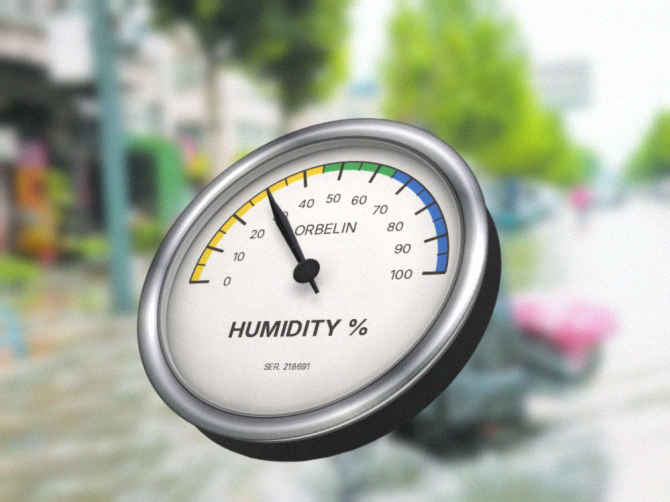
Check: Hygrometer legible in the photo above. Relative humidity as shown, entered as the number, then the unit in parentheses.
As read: 30 (%)
